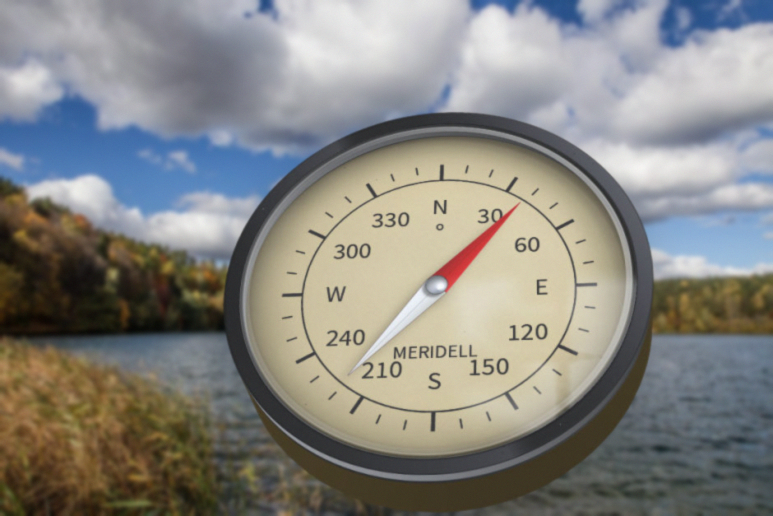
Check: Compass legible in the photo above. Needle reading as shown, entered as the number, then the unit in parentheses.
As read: 40 (°)
